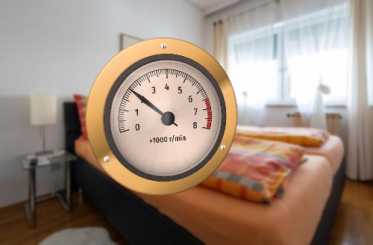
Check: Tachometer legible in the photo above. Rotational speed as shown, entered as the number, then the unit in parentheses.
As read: 2000 (rpm)
